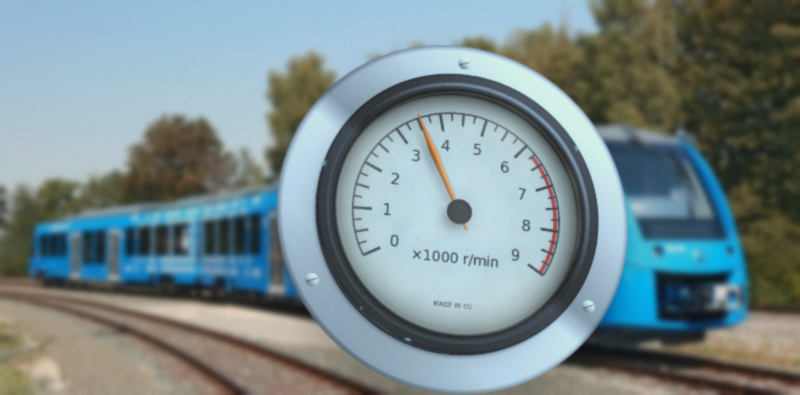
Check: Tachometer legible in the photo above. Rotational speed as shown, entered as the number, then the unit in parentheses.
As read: 3500 (rpm)
